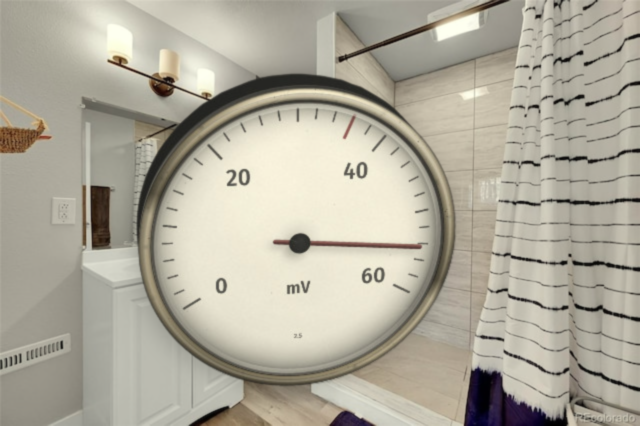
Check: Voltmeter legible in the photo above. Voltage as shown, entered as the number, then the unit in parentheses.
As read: 54 (mV)
